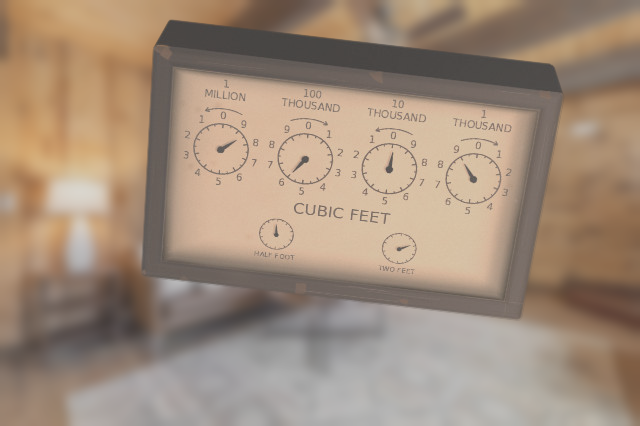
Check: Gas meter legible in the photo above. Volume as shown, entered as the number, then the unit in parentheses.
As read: 859900 (ft³)
